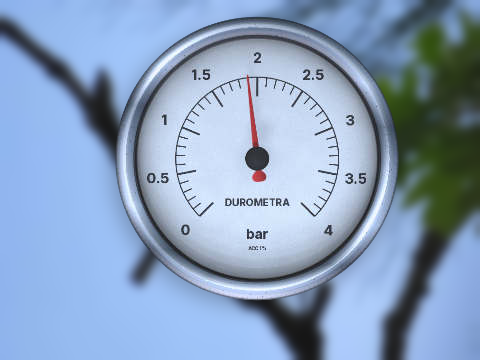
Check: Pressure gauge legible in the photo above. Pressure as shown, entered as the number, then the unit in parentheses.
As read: 1.9 (bar)
